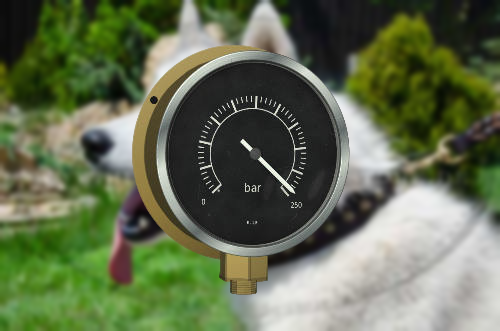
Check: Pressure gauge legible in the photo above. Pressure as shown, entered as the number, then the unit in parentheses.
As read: 245 (bar)
